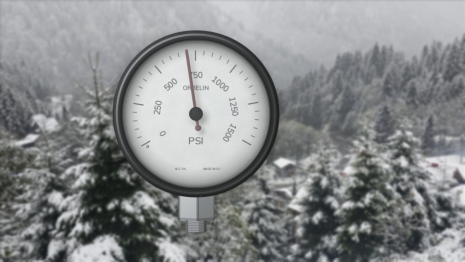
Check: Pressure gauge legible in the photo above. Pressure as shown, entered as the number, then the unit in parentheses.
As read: 700 (psi)
